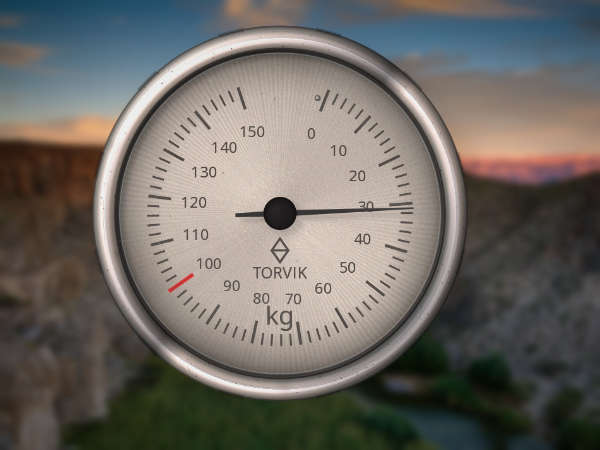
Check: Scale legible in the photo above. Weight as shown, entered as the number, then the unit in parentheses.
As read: 31 (kg)
